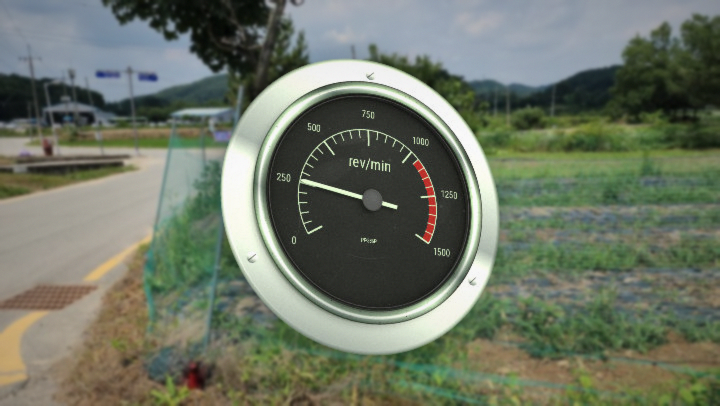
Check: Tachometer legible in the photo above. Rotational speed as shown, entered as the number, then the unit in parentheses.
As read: 250 (rpm)
